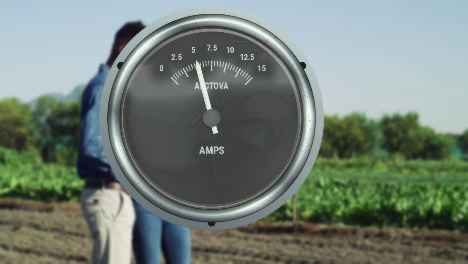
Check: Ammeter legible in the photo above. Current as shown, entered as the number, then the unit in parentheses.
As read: 5 (A)
